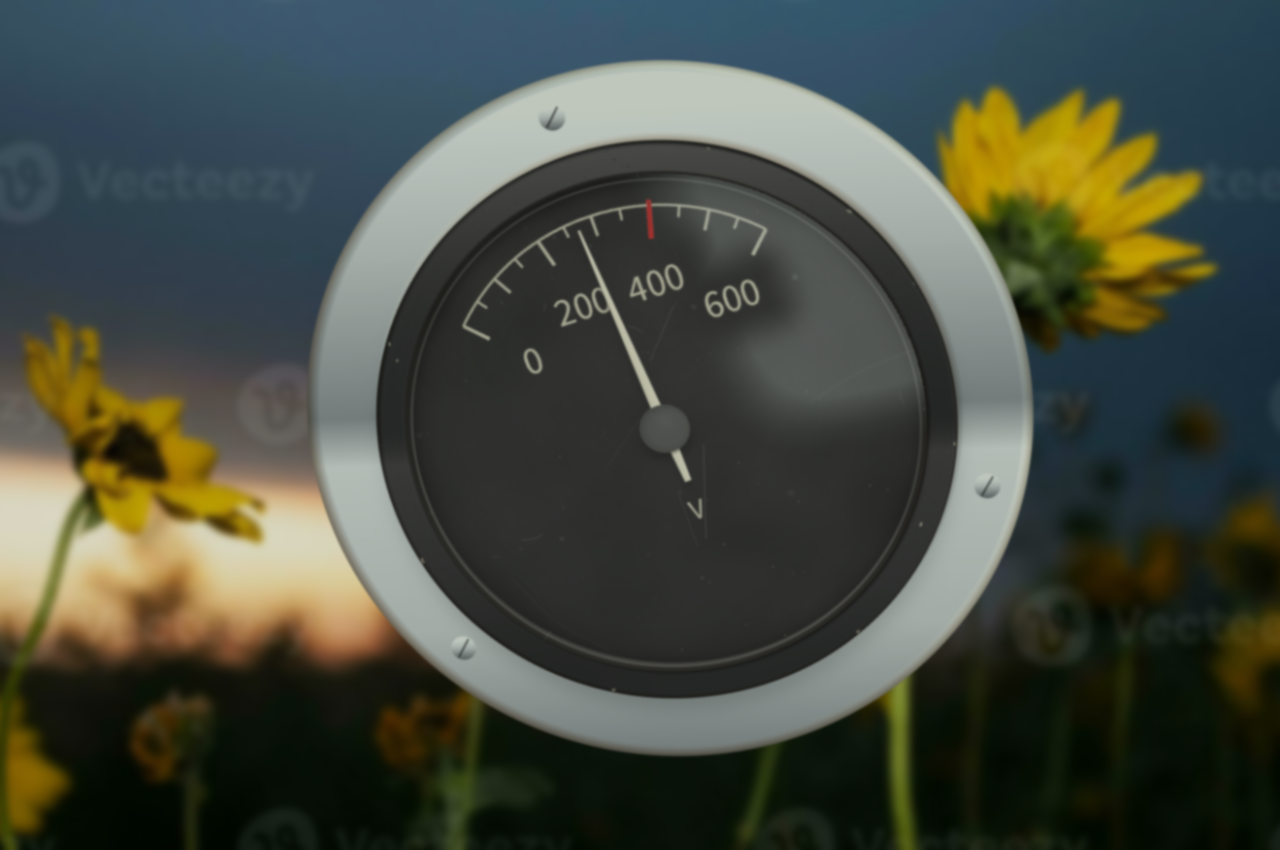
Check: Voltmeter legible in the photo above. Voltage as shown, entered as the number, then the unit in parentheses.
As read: 275 (V)
